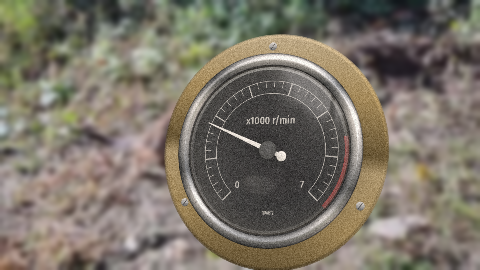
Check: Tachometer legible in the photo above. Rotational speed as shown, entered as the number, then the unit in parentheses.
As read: 1800 (rpm)
